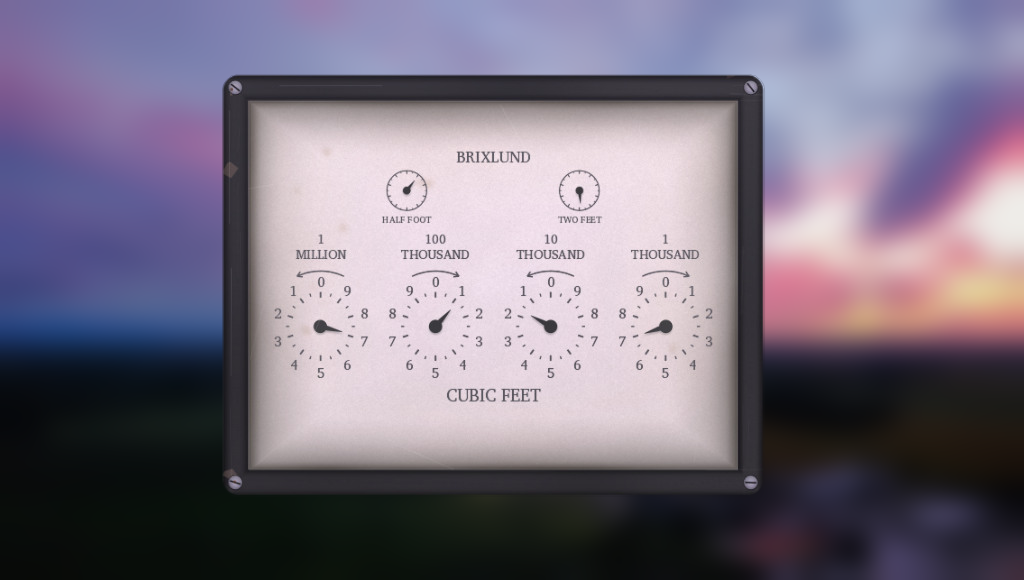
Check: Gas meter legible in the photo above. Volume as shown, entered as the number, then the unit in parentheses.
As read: 711700 (ft³)
